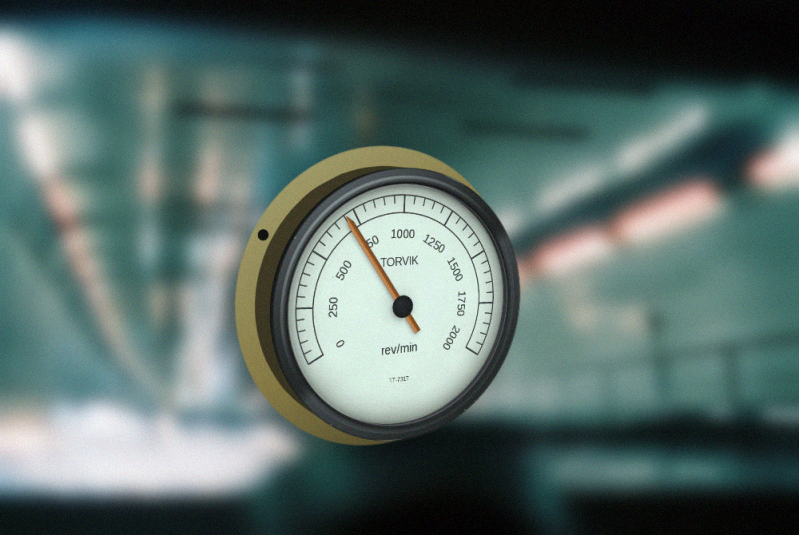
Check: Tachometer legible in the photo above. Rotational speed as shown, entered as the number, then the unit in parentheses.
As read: 700 (rpm)
